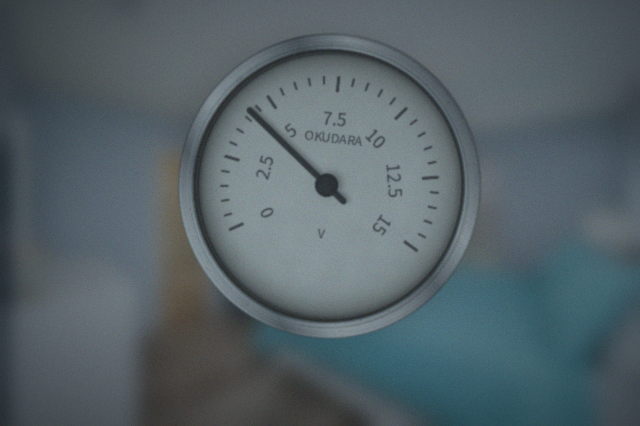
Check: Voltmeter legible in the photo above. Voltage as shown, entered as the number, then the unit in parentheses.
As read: 4.25 (V)
